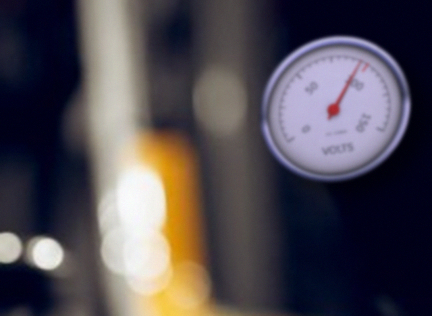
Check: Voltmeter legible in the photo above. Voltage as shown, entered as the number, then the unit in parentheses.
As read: 95 (V)
